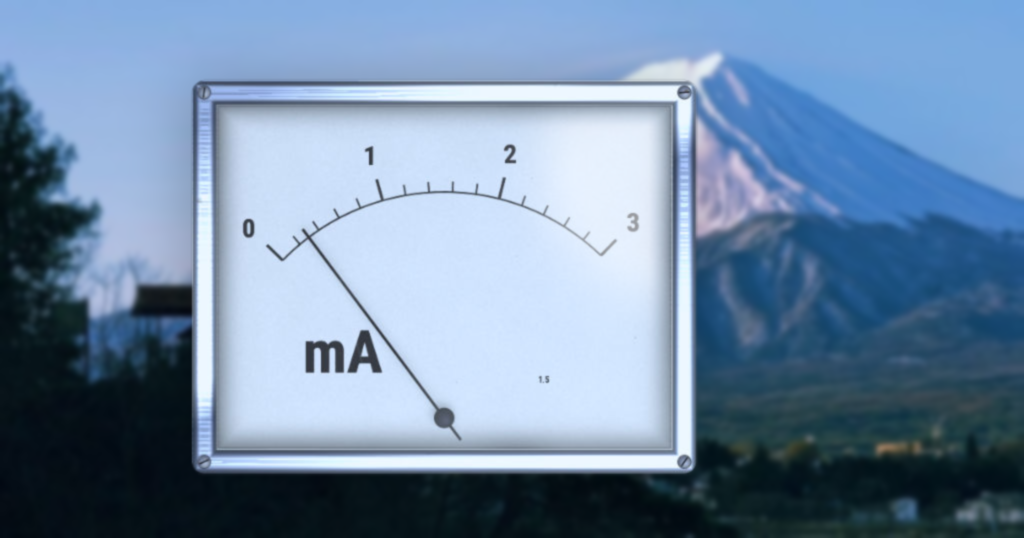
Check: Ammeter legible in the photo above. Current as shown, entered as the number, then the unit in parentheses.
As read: 0.3 (mA)
